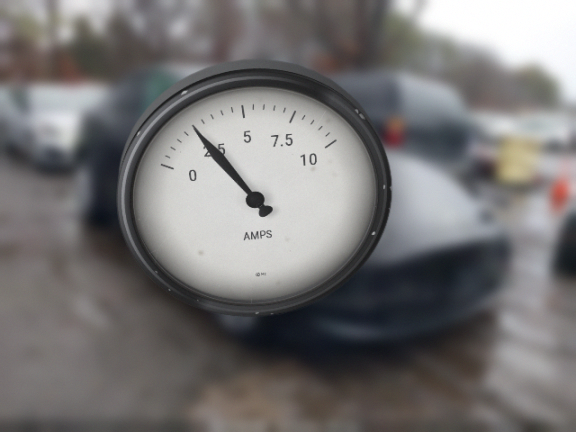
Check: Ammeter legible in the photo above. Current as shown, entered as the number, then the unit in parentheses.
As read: 2.5 (A)
